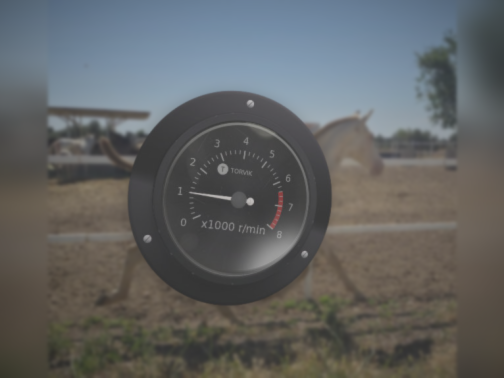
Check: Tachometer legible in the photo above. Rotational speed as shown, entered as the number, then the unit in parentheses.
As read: 1000 (rpm)
